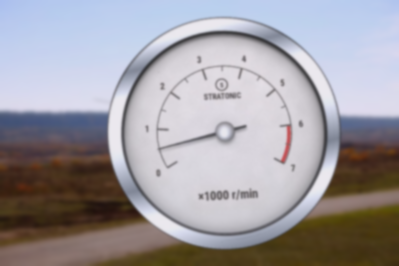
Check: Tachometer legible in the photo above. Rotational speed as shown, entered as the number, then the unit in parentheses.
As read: 500 (rpm)
